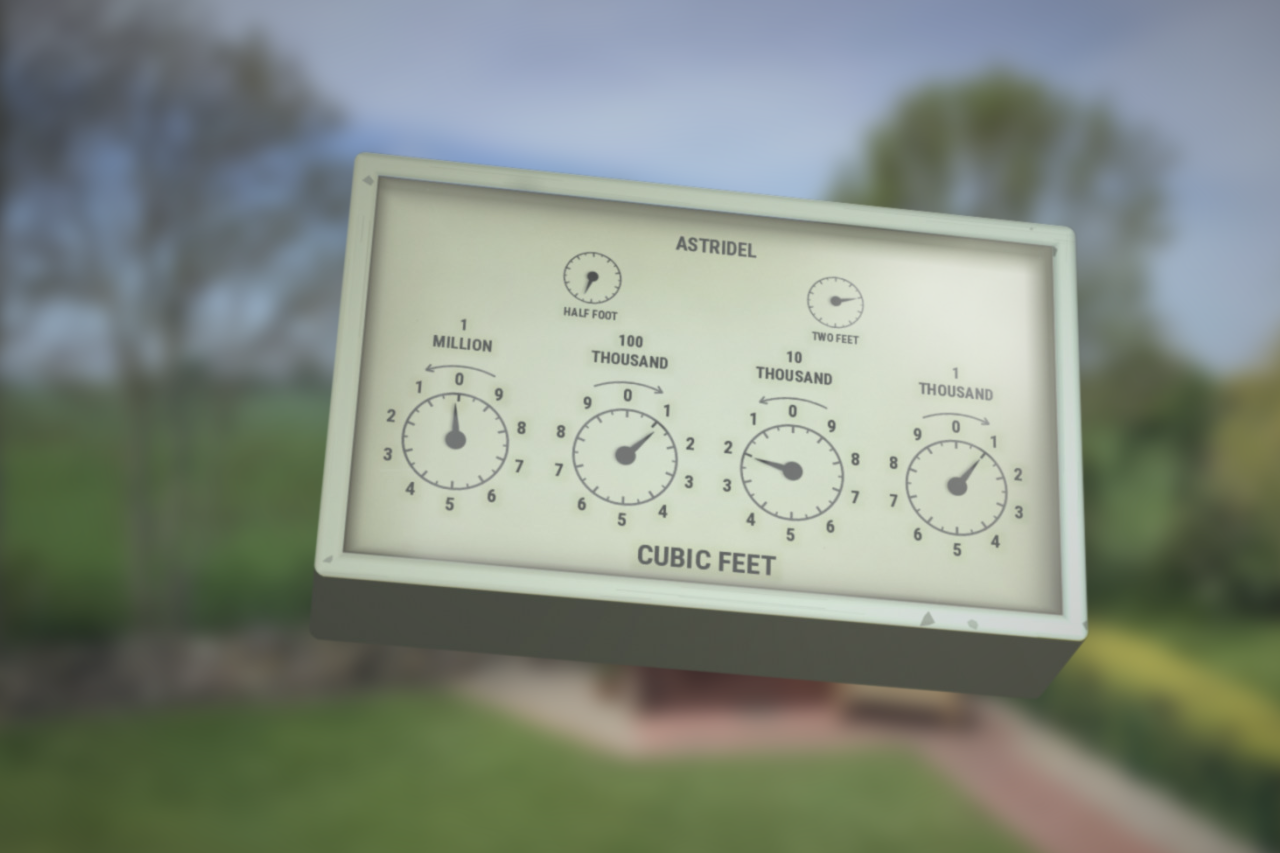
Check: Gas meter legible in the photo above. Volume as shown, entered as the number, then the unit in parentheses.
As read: 12100 (ft³)
